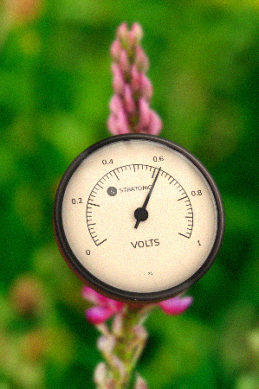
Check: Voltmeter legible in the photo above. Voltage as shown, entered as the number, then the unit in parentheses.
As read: 0.62 (V)
